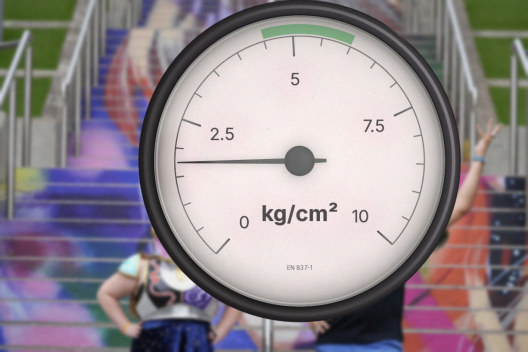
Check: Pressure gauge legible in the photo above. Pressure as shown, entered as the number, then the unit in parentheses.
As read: 1.75 (kg/cm²)
